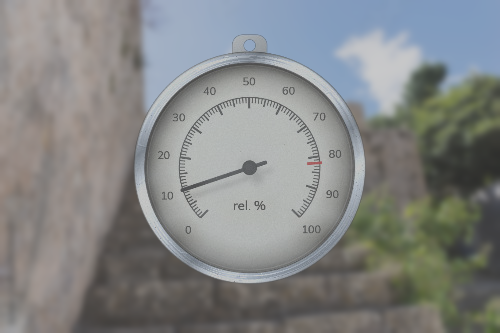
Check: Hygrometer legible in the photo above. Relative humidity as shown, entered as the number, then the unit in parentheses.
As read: 10 (%)
